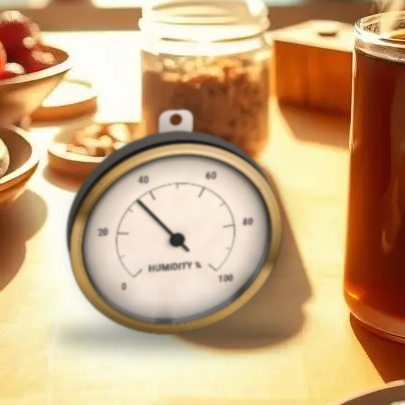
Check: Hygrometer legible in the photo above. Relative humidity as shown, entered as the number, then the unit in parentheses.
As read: 35 (%)
